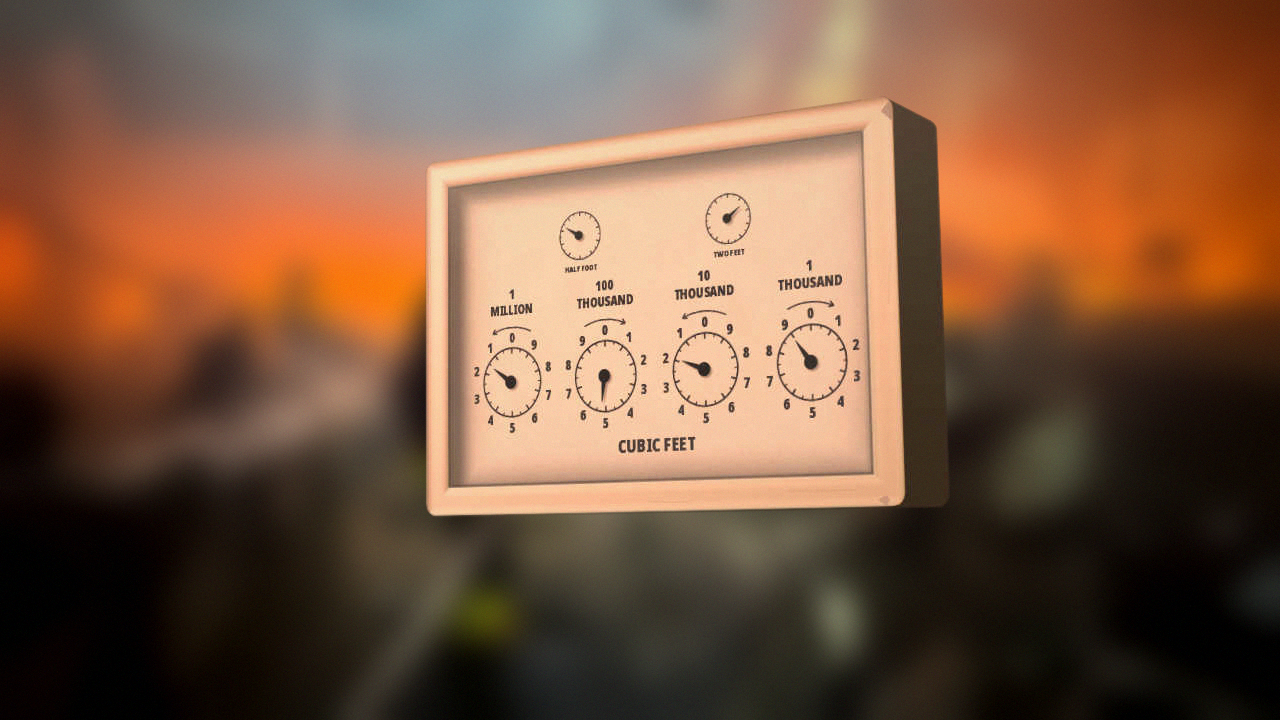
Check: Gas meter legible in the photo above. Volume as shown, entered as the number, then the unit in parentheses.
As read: 151900 (ft³)
